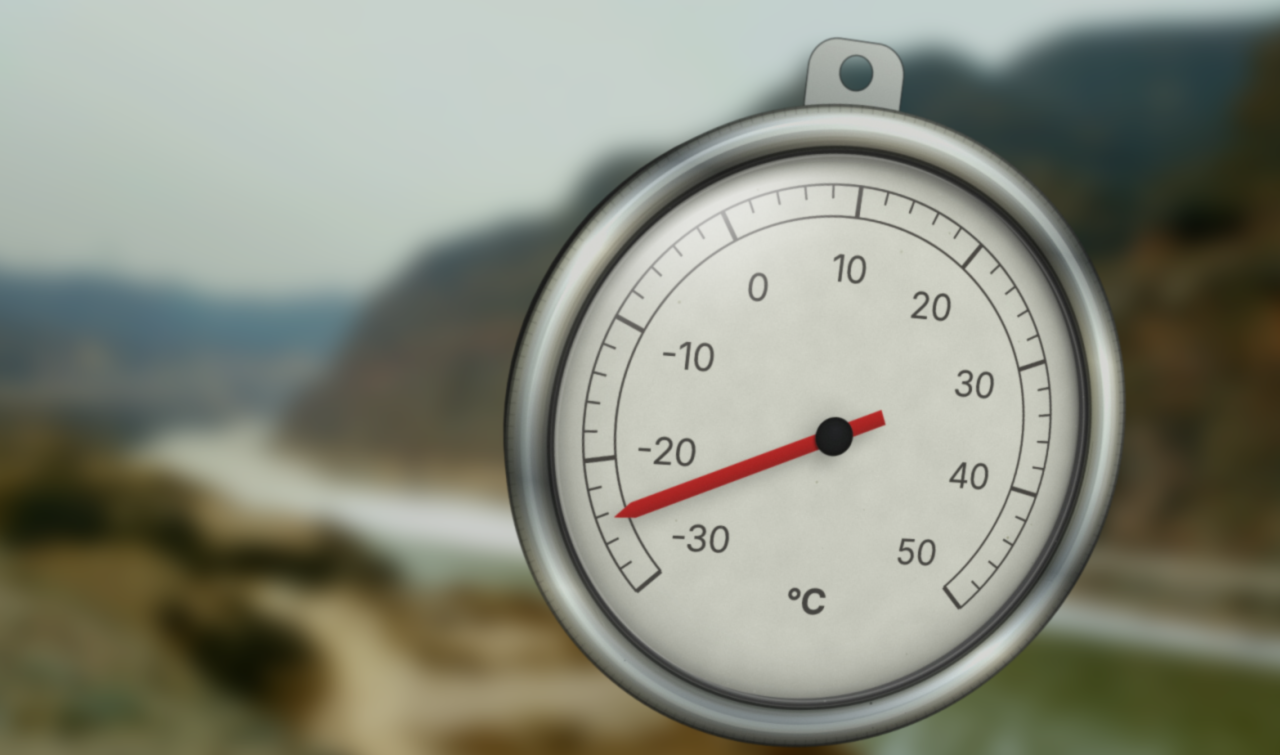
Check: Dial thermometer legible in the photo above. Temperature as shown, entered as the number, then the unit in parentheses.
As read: -24 (°C)
